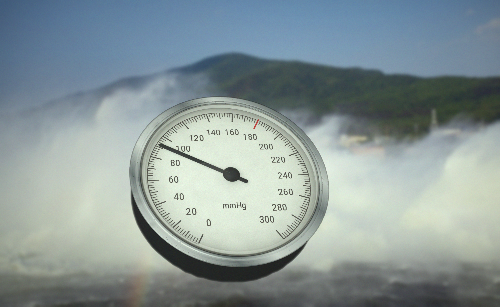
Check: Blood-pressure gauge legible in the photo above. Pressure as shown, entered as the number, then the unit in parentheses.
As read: 90 (mmHg)
